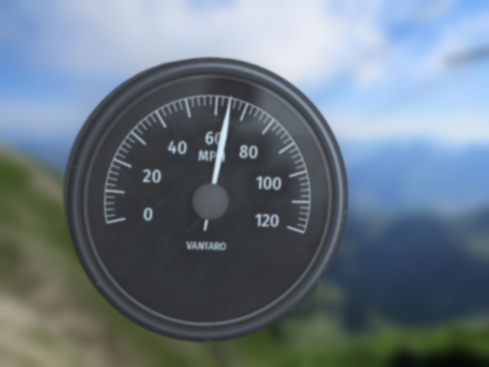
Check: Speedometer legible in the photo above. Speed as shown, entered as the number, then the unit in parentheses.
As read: 64 (mph)
